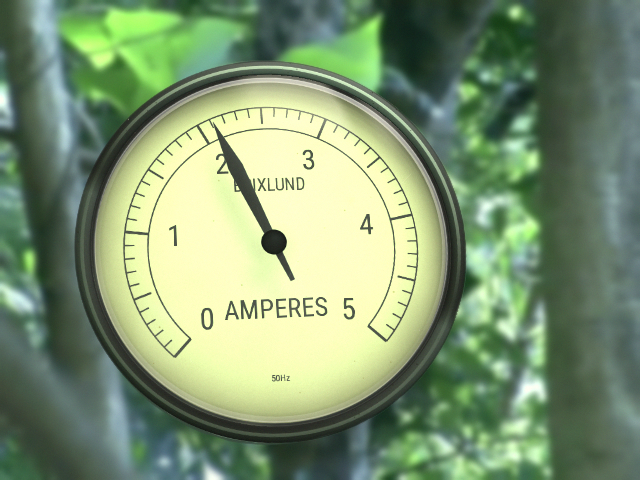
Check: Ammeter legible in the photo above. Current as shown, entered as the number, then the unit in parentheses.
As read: 2.1 (A)
